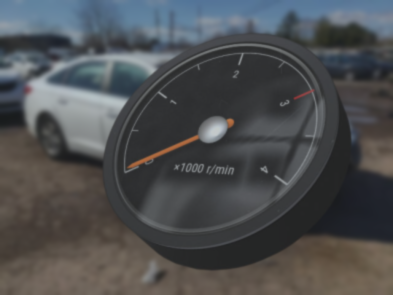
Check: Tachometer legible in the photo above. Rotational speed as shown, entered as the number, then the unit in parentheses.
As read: 0 (rpm)
